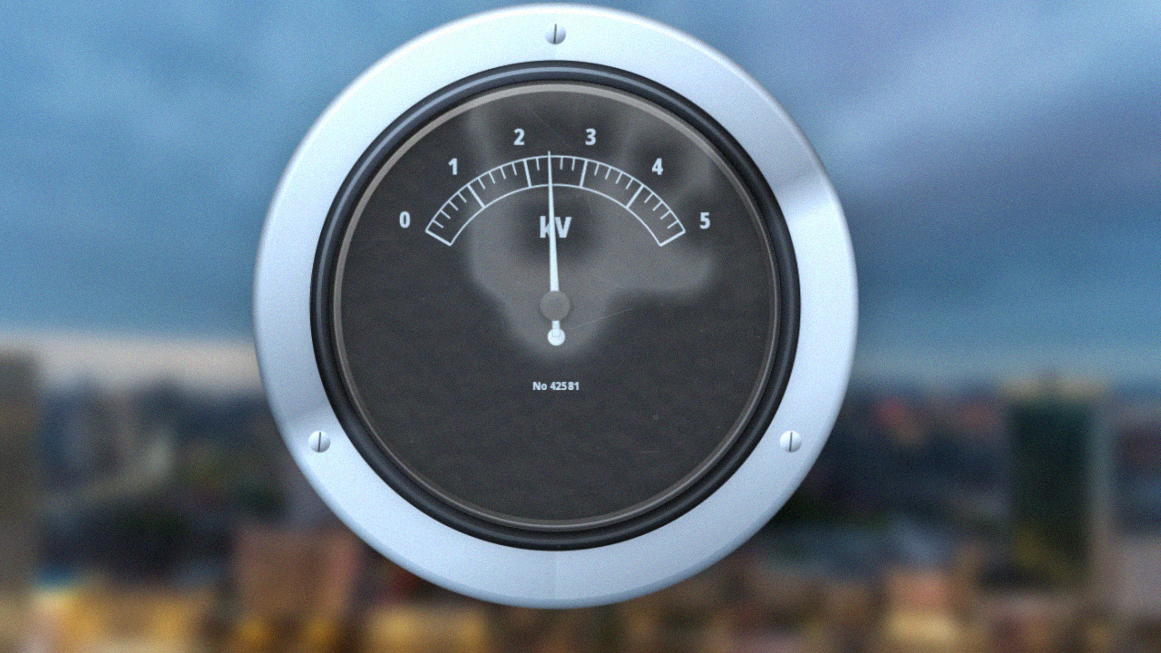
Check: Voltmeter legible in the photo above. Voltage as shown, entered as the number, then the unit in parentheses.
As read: 2.4 (kV)
